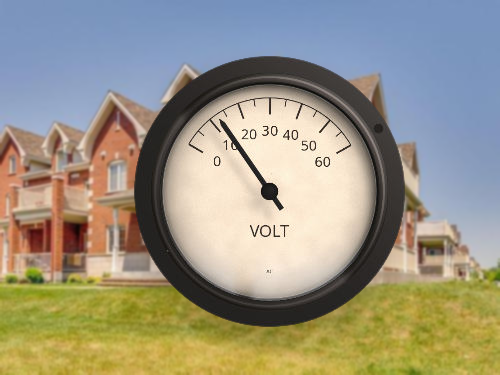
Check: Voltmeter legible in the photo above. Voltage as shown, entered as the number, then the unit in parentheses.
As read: 12.5 (V)
